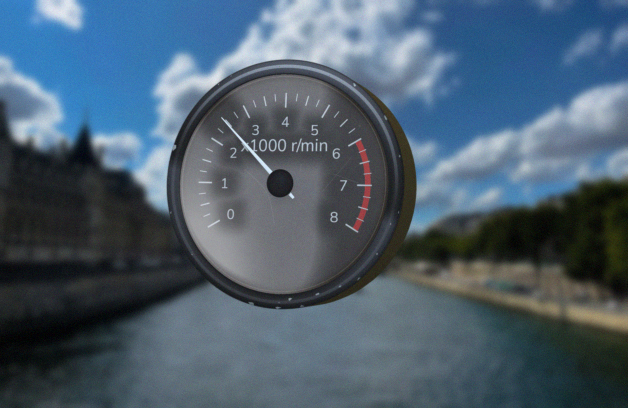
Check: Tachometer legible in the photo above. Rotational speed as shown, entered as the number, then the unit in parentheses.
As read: 2500 (rpm)
